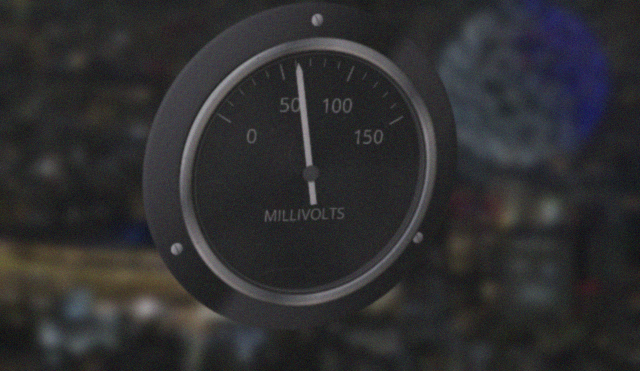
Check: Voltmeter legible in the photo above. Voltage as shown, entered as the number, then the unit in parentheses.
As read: 60 (mV)
